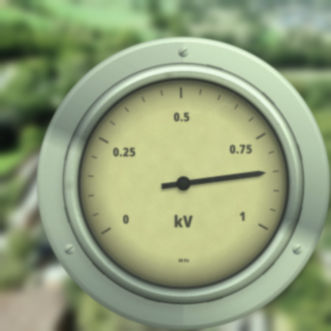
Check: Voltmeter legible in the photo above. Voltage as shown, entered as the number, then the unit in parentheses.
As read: 0.85 (kV)
